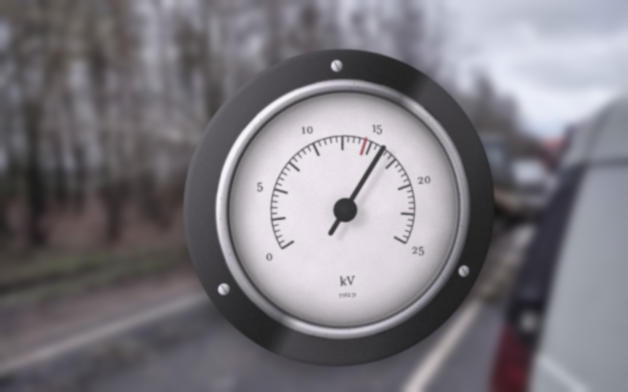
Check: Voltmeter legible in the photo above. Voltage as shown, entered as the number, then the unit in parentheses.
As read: 16 (kV)
